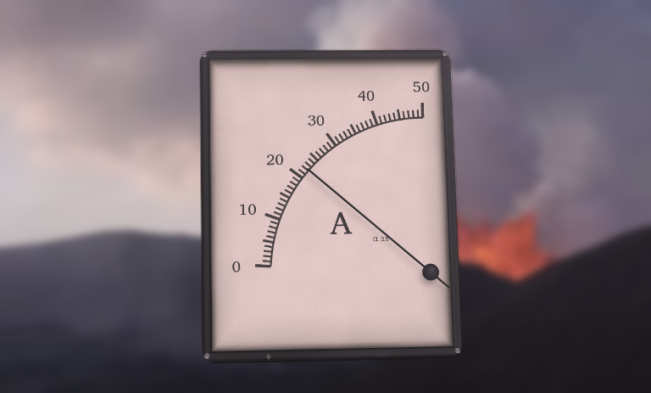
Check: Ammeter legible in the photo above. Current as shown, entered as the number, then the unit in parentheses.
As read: 22 (A)
